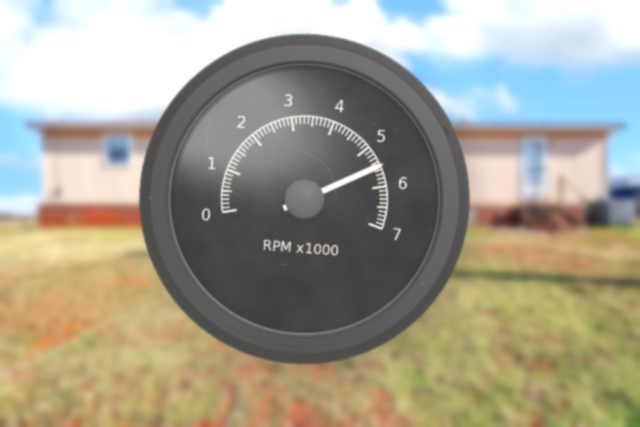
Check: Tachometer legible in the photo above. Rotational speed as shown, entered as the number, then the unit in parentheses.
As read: 5500 (rpm)
